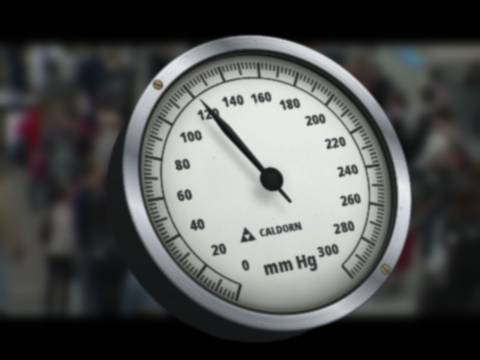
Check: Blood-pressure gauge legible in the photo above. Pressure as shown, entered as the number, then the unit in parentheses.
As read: 120 (mmHg)
